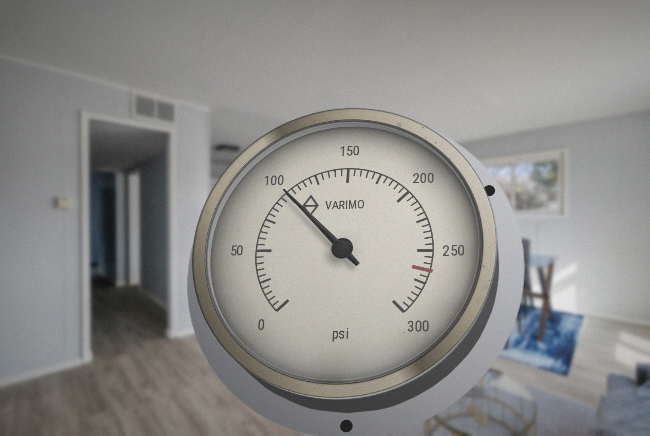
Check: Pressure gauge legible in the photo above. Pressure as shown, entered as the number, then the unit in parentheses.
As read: 100 (psi)
